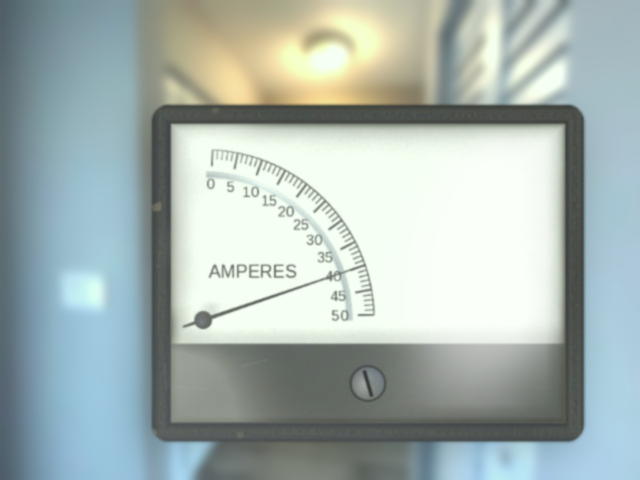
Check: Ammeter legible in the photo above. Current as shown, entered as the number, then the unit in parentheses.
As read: 40 (A)
